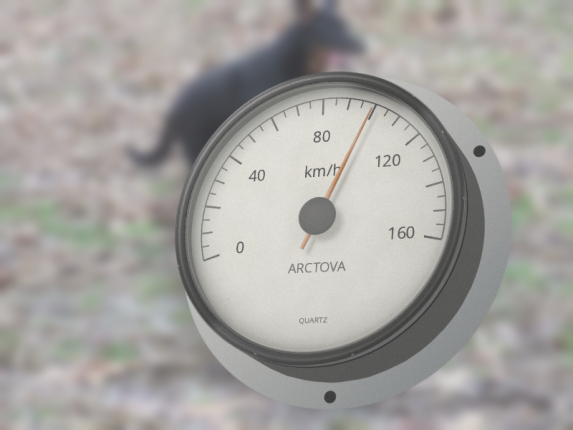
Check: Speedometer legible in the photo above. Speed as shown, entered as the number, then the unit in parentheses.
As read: 100 (km/h)
